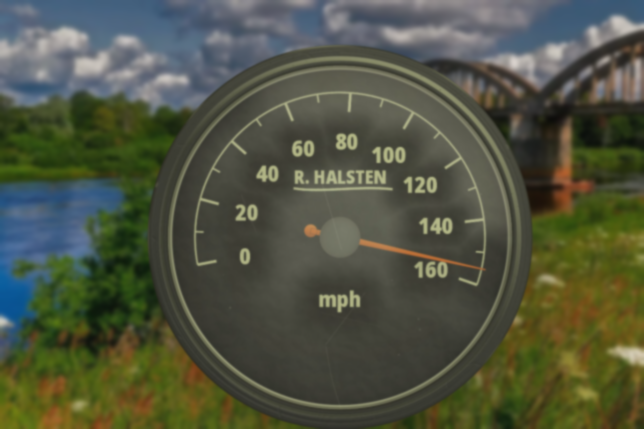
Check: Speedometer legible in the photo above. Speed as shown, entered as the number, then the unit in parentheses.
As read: 155 (mph)
